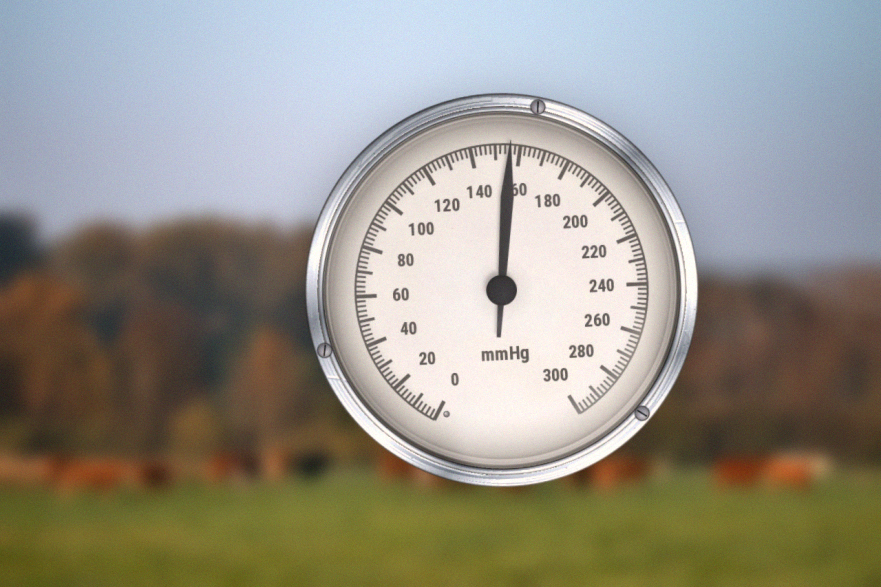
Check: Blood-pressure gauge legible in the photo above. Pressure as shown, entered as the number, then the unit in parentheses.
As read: 156 (mmHg)
